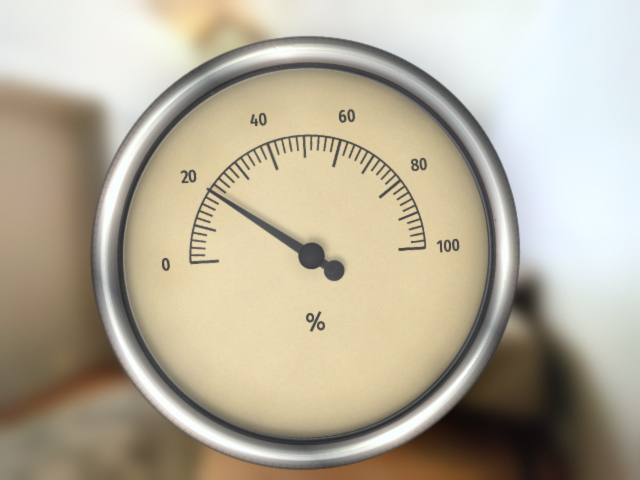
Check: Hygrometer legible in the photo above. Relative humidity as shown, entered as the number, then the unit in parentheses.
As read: 20 (%)
